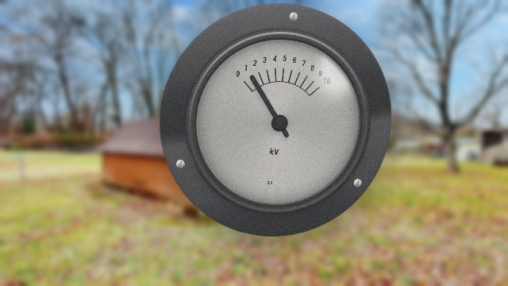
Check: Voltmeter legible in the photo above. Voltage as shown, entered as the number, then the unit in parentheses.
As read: 1 (kV)
